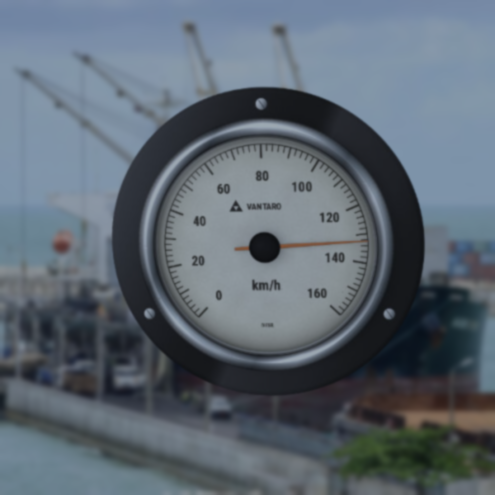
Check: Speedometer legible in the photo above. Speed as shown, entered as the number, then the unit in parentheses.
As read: 132 (km/h)
